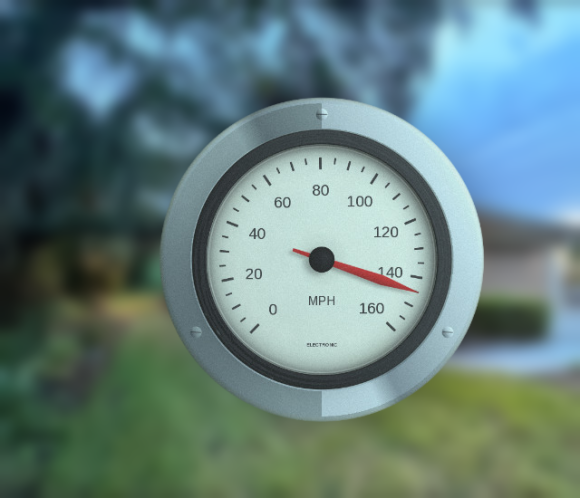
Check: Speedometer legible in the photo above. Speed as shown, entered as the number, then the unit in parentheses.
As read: 145 (mph)
